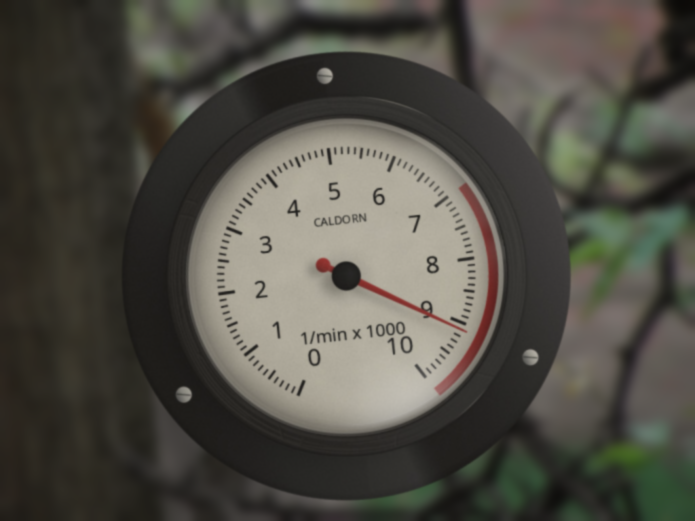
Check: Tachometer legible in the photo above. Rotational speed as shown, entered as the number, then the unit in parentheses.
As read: 9100 (rpm)
